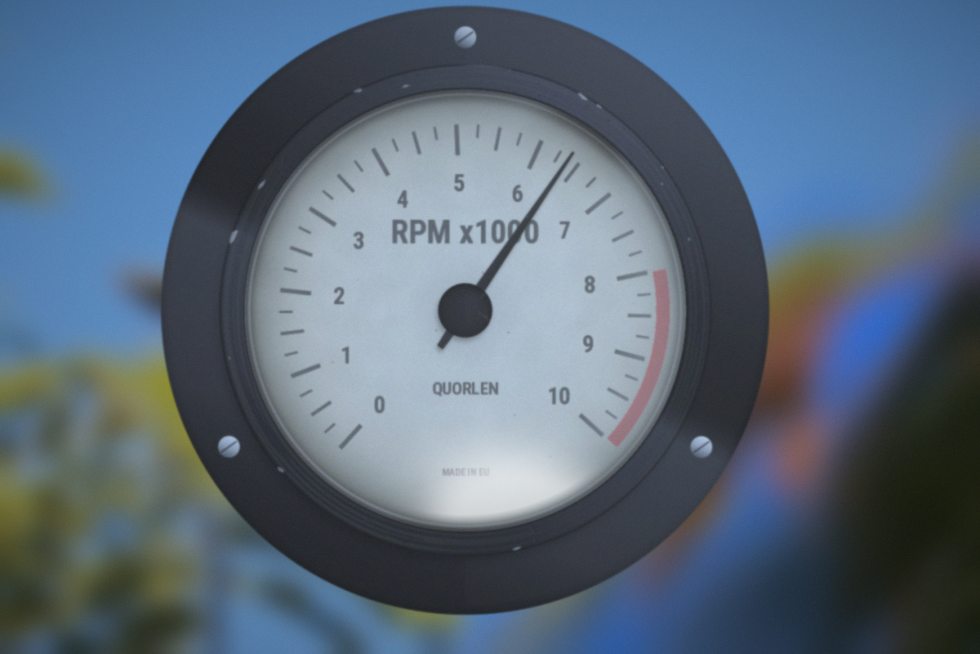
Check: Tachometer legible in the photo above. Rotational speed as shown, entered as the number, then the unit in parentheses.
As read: 6375 (rpm)
